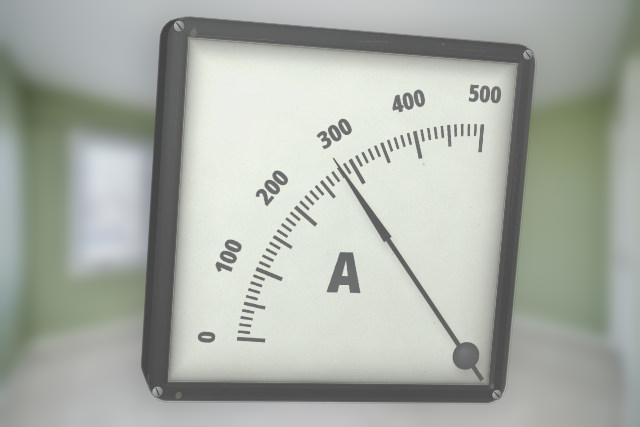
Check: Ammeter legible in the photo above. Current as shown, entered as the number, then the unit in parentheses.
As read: 280 (A)
